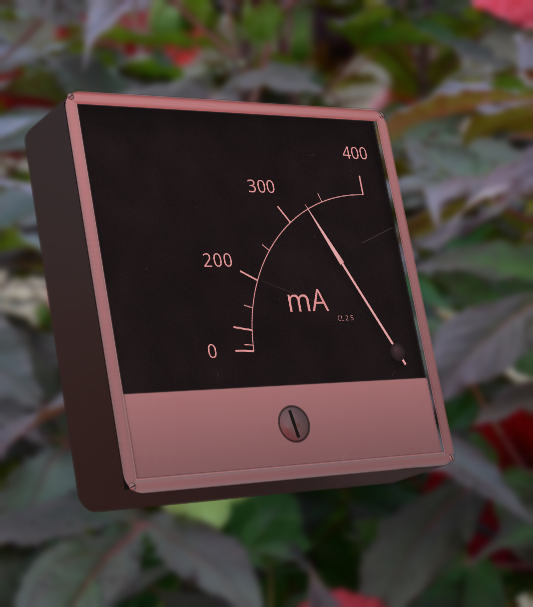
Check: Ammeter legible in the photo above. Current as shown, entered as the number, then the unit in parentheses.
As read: 325 (mA)
